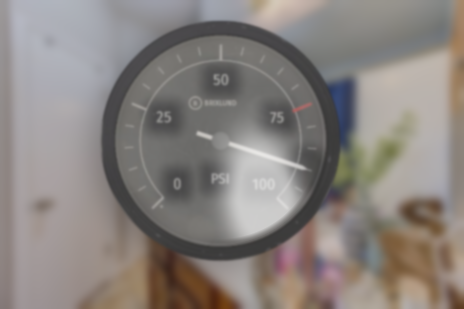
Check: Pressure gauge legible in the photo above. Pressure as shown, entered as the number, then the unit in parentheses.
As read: 90 (psi)
